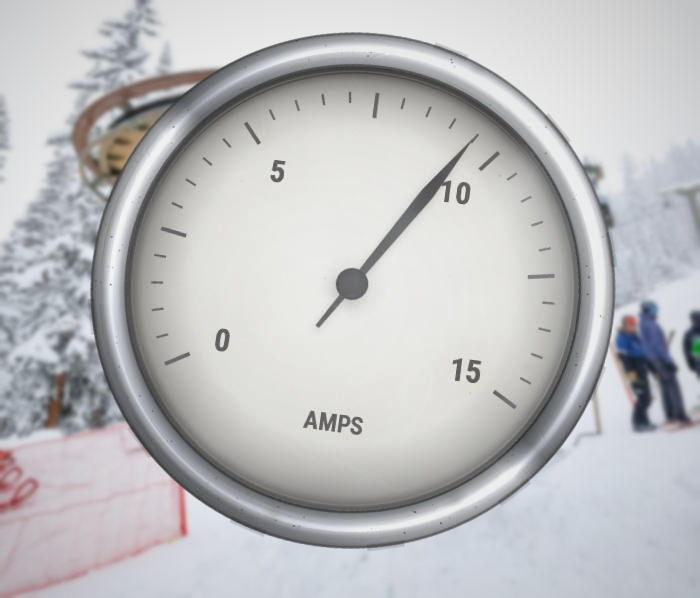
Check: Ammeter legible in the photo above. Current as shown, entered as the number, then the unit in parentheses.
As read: 9.5 (A)
